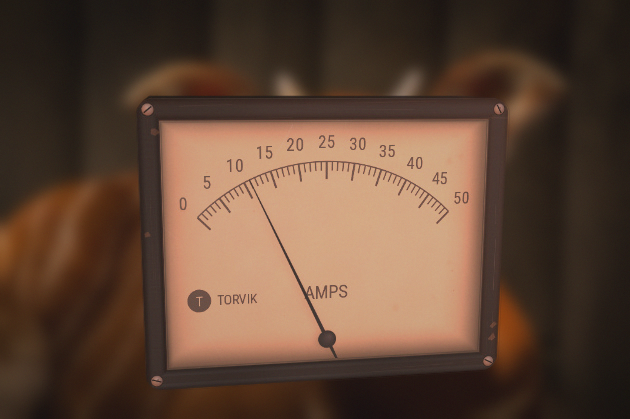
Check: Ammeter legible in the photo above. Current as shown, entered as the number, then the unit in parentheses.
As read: 11 (A)
